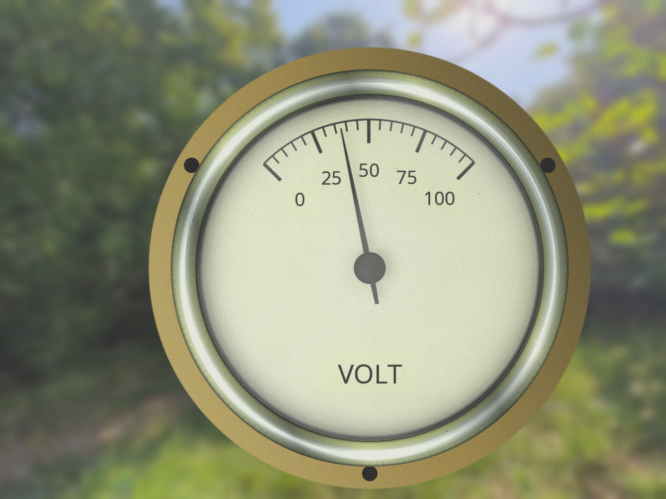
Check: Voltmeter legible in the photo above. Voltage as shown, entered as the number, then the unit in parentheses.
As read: 37.5 (V)
